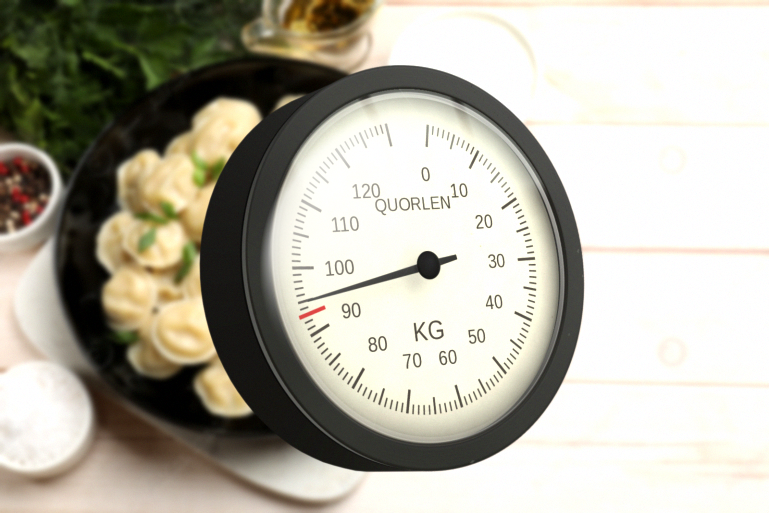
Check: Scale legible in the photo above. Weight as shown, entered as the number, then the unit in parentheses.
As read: 95 (kg)
